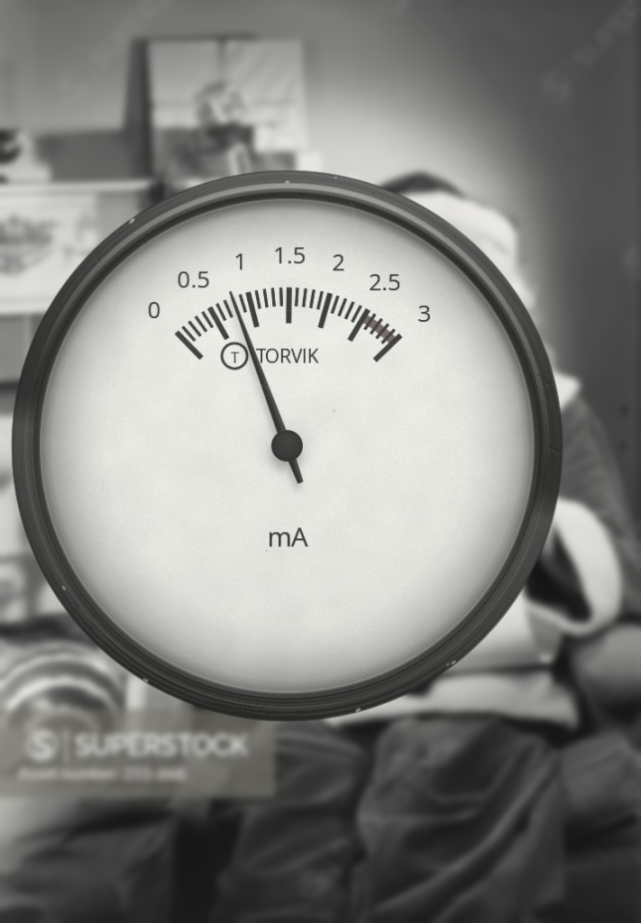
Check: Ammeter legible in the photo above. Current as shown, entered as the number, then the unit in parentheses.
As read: 0.8 (mA)
